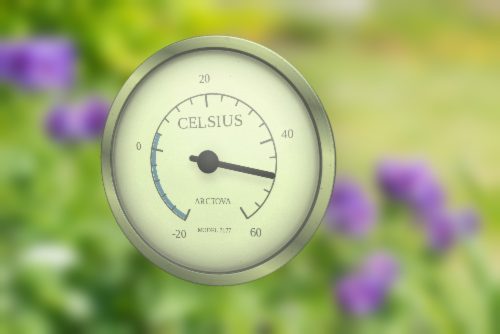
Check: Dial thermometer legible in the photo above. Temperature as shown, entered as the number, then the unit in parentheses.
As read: 48 (°C)
